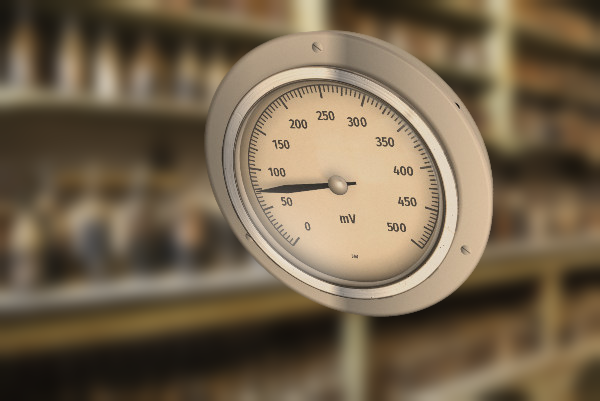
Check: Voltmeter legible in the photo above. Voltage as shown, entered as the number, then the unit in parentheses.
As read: 75 (mV)
